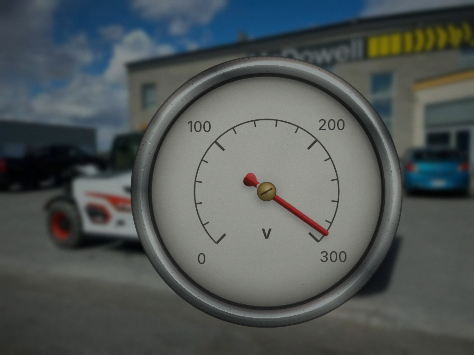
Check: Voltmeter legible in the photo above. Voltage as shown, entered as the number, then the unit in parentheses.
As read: 290 (V)
